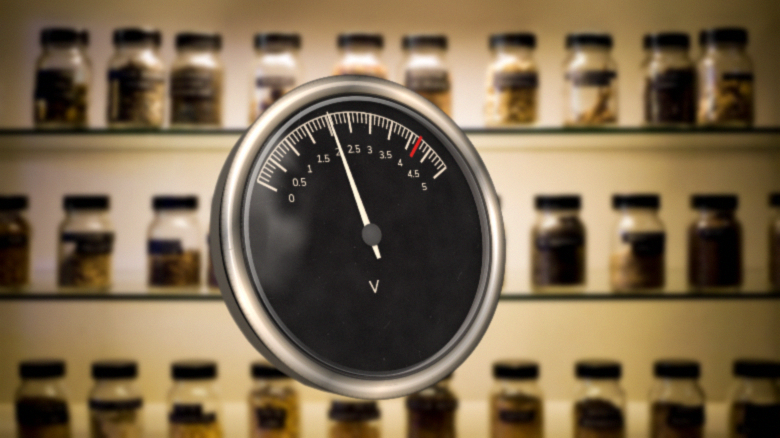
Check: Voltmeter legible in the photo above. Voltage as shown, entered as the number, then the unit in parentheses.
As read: 2 (V)
